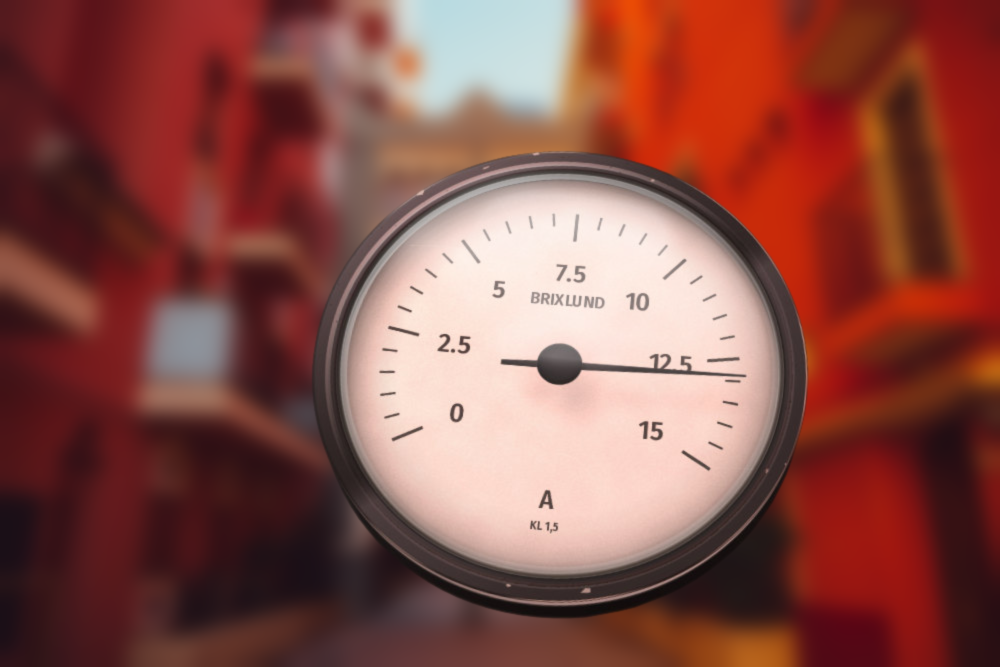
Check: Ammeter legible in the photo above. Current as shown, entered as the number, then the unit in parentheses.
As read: 13 (A)
